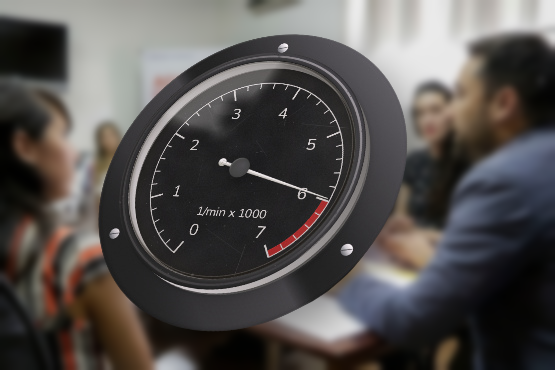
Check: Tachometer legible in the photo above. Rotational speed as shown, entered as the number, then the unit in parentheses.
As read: 6000 (rpm)
